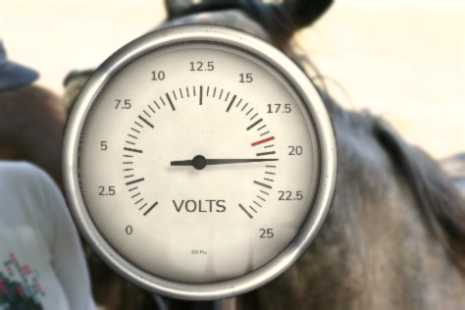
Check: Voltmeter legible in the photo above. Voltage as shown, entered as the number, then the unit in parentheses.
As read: 20.5 (V)
